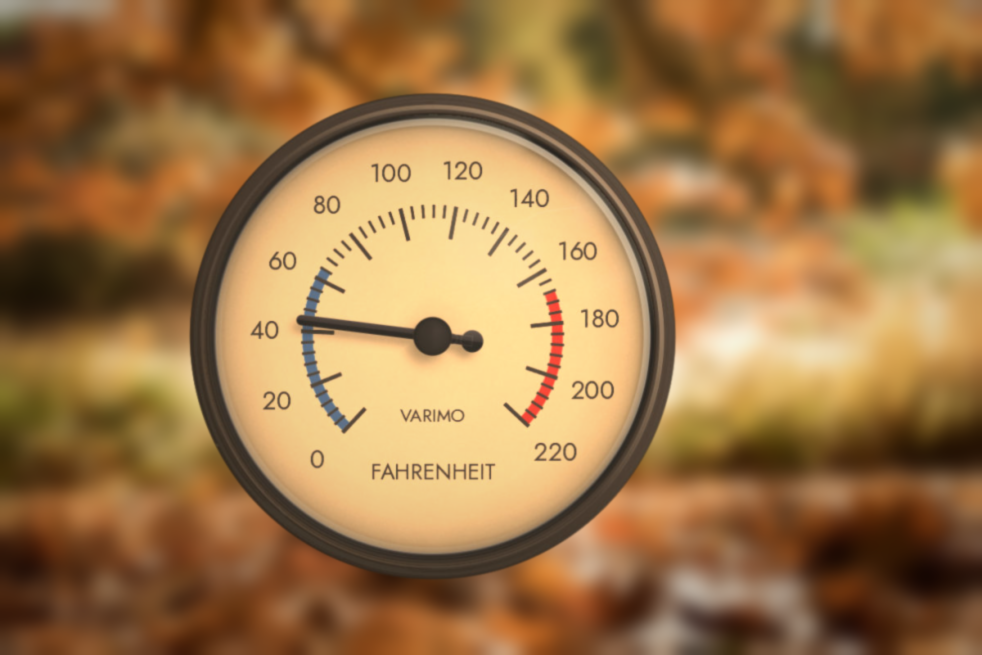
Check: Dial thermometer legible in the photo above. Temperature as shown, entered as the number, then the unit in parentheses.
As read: 44 (°F)
